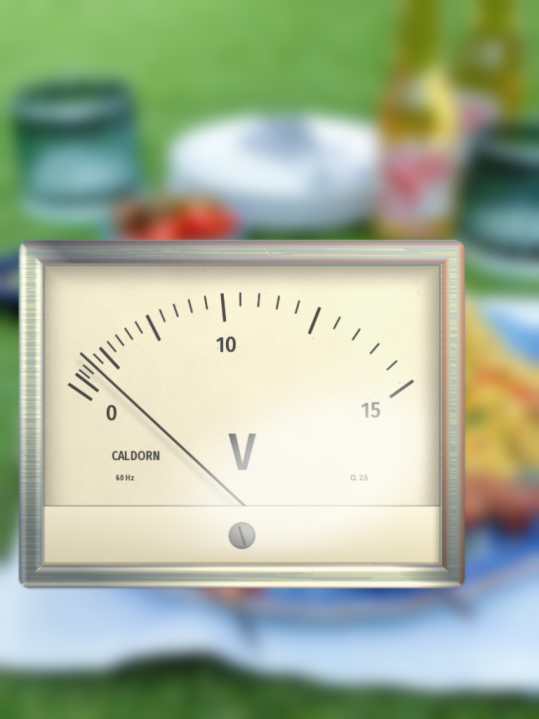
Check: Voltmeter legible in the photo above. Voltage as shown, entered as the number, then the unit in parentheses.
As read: 4 (V)
